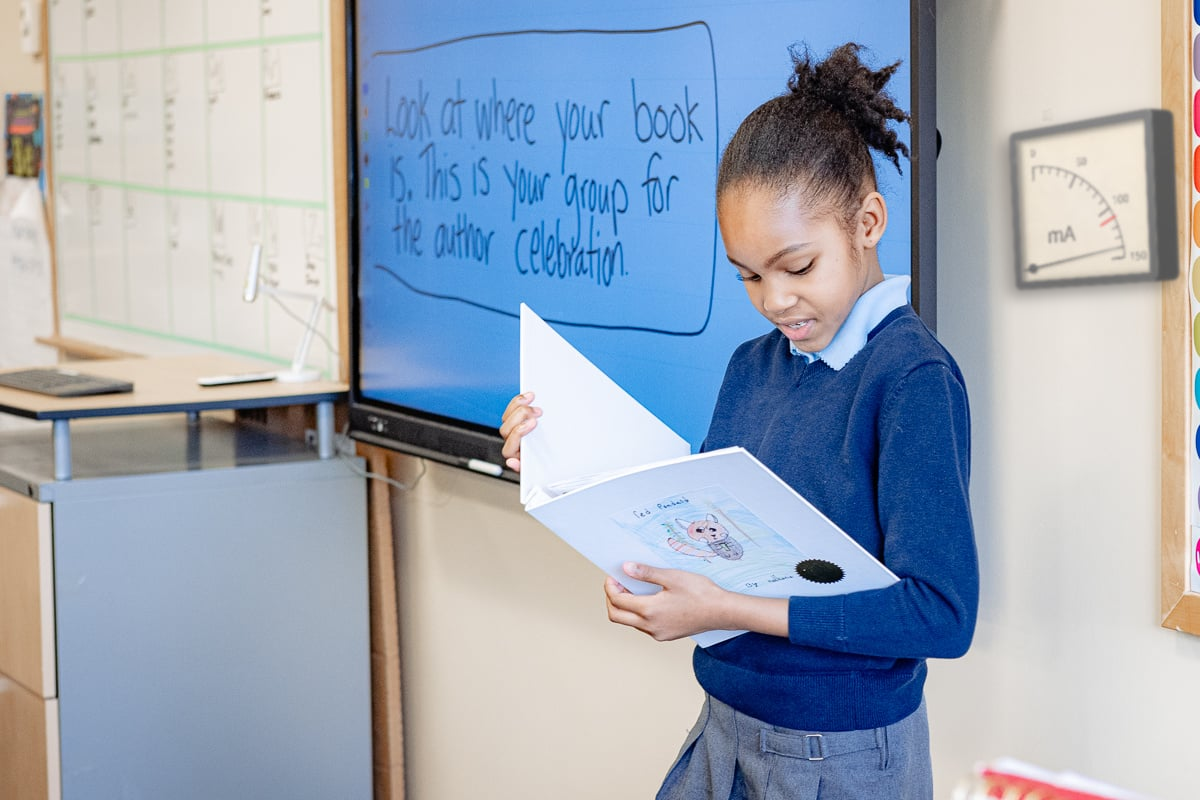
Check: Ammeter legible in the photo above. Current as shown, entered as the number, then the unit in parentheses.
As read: 140 (mA)
